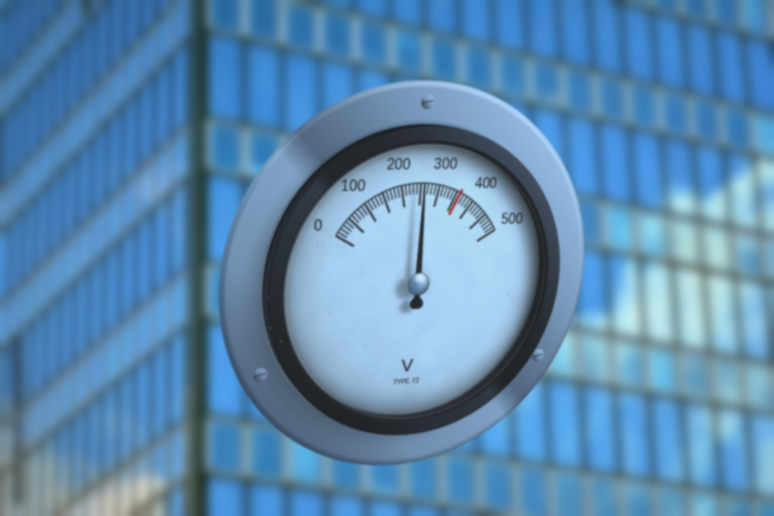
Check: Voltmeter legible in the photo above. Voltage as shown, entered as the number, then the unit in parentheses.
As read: 250 (V)
